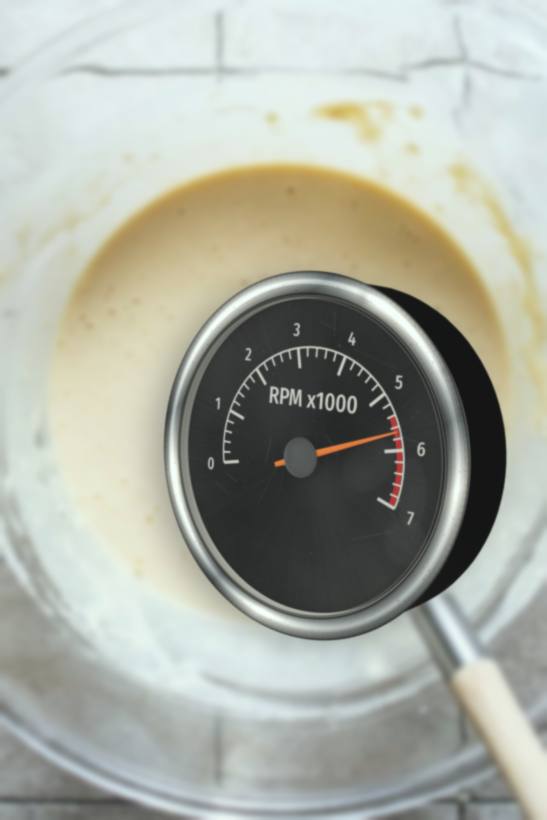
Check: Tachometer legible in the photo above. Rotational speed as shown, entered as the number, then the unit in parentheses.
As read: 5700 (rpm)
